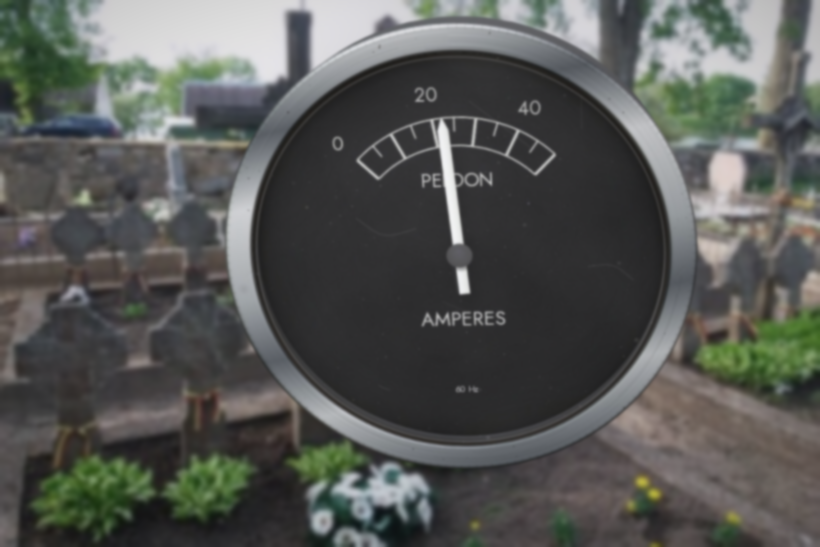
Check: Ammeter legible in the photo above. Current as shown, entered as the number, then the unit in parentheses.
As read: 22.5 (A)
